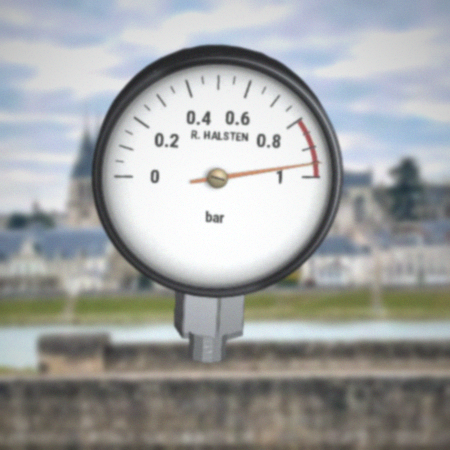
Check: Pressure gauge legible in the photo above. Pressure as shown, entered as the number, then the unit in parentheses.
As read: 0.95 (bar)
